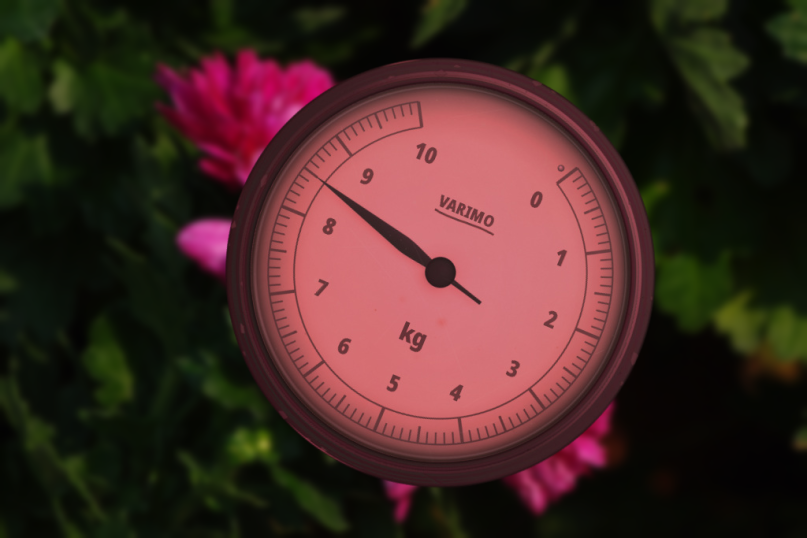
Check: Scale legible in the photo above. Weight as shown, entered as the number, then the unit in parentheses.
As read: 8.5 (kg)
